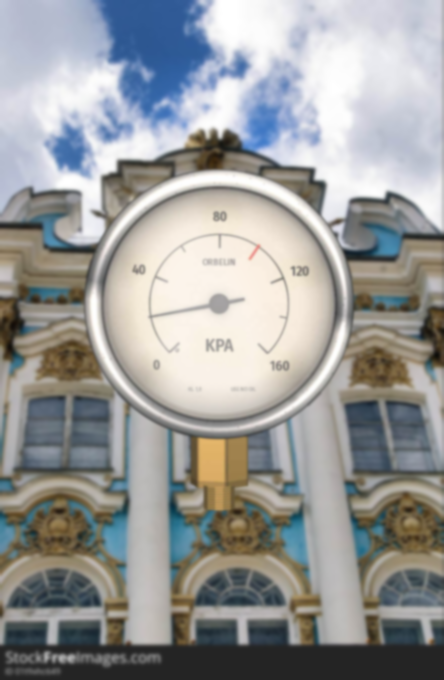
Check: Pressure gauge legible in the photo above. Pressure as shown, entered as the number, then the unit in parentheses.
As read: 20 (kPa)
